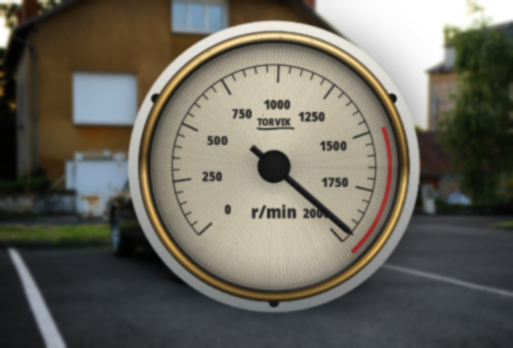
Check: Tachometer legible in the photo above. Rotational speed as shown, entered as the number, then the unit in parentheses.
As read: 1950 (rpm)
